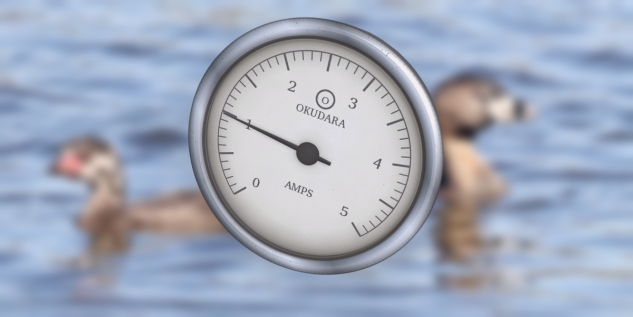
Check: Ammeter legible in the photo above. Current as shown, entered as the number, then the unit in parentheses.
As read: 1 (A)
